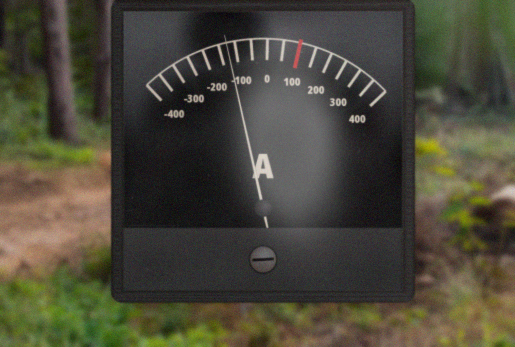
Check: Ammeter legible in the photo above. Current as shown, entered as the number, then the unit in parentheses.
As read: -125 (A)
